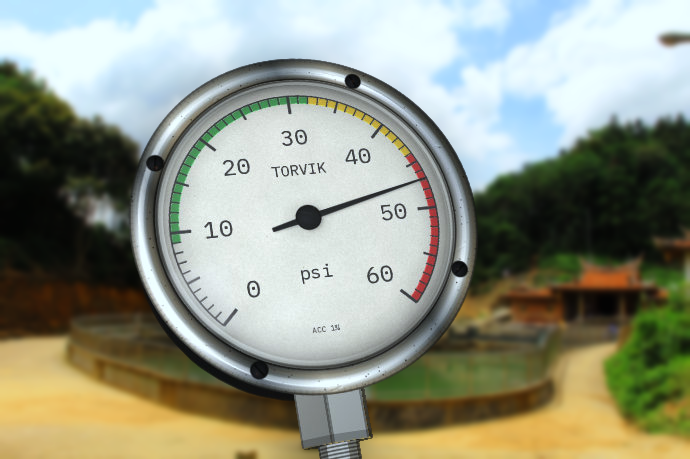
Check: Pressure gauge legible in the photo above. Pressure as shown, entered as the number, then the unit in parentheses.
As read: 47 (psi)
